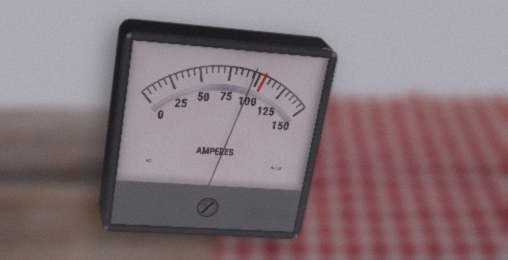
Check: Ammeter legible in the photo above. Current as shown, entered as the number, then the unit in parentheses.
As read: 95 (A)
